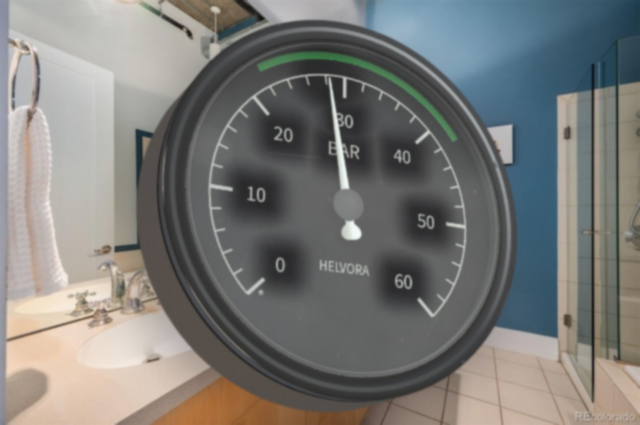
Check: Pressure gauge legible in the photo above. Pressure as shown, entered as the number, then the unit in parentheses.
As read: 28 (bar)
